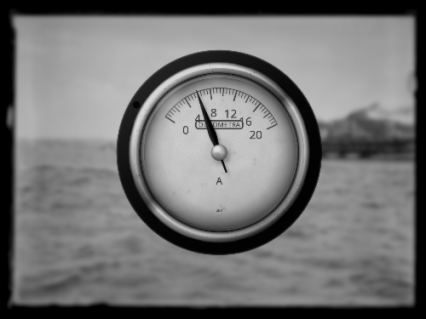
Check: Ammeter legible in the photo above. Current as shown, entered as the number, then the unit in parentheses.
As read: 6 (A)
